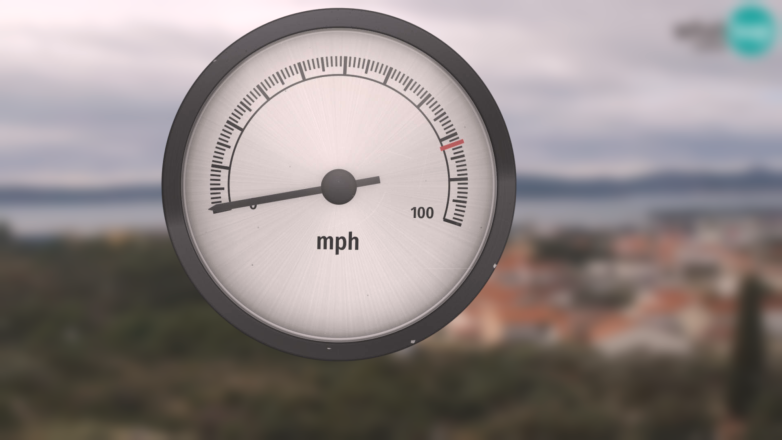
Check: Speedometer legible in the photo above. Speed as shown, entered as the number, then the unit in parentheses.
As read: 1 (mph)
